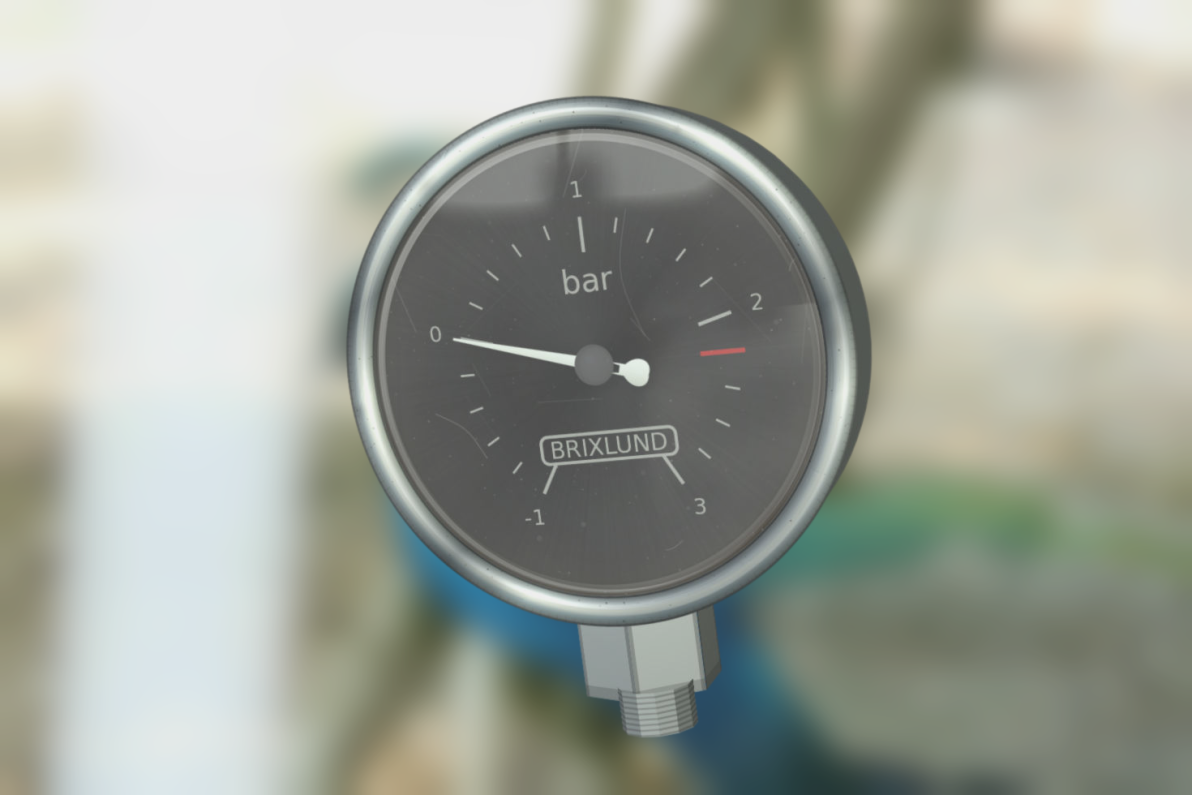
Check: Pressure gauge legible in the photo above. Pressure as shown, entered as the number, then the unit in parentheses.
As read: 0 (bar)
